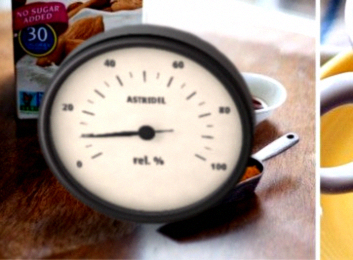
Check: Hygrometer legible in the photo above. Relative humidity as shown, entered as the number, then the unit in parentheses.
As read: 10 (%)
